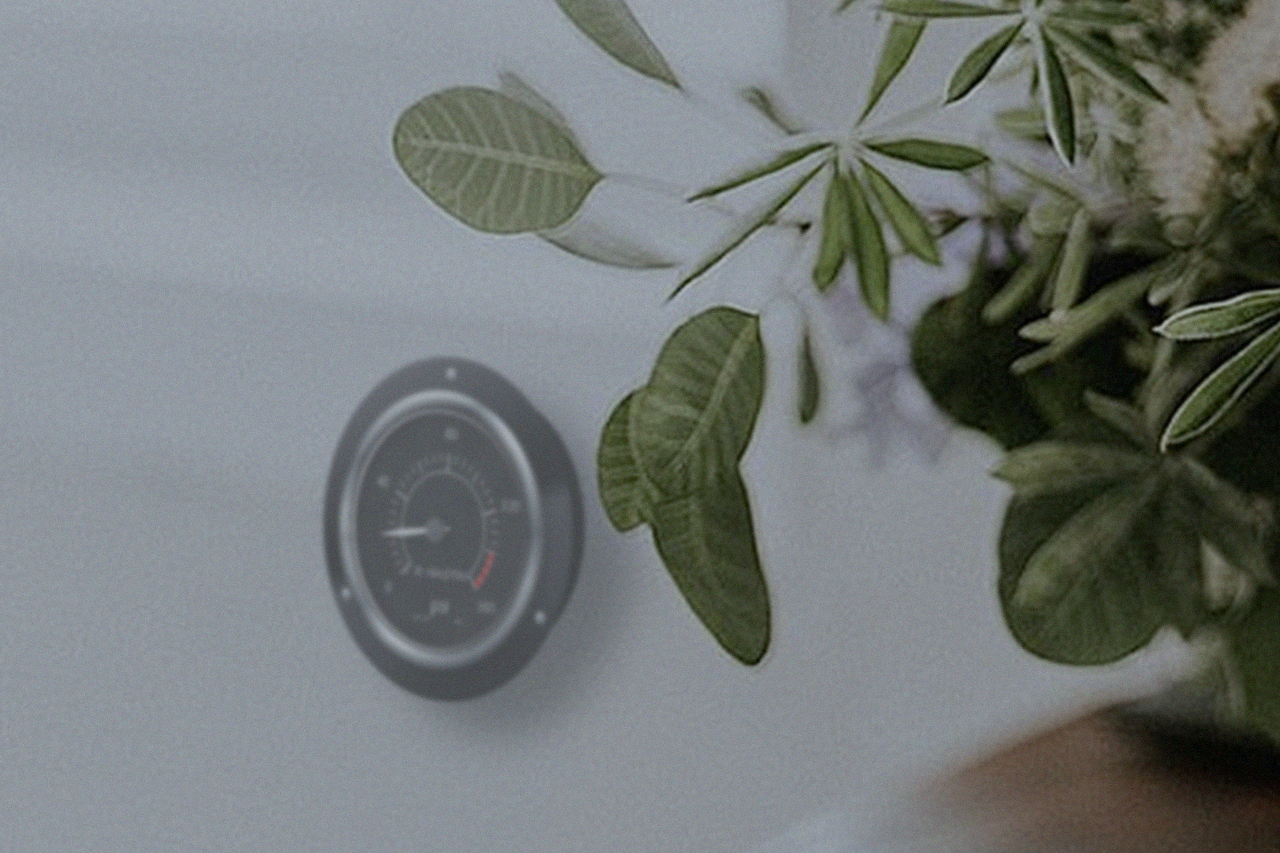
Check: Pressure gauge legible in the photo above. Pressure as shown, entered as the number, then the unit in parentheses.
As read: 20 (psi)
